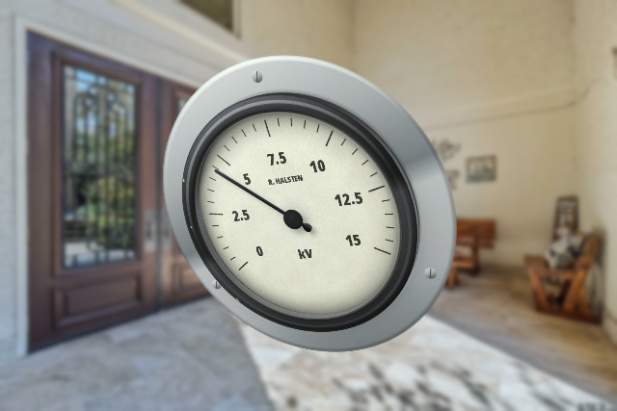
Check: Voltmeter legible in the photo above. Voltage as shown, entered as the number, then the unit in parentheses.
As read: 4.5 (kV)
